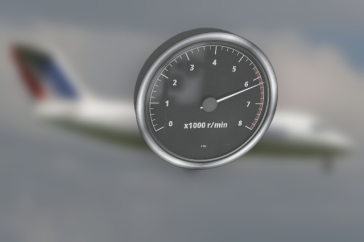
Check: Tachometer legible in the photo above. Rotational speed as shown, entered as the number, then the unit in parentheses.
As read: 6200 (rpm)
